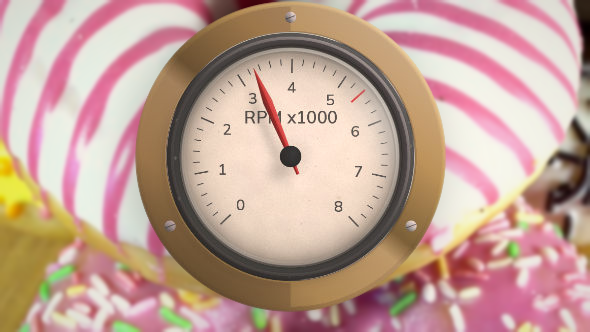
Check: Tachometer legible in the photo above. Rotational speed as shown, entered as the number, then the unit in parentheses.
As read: 3300 (rpm)
